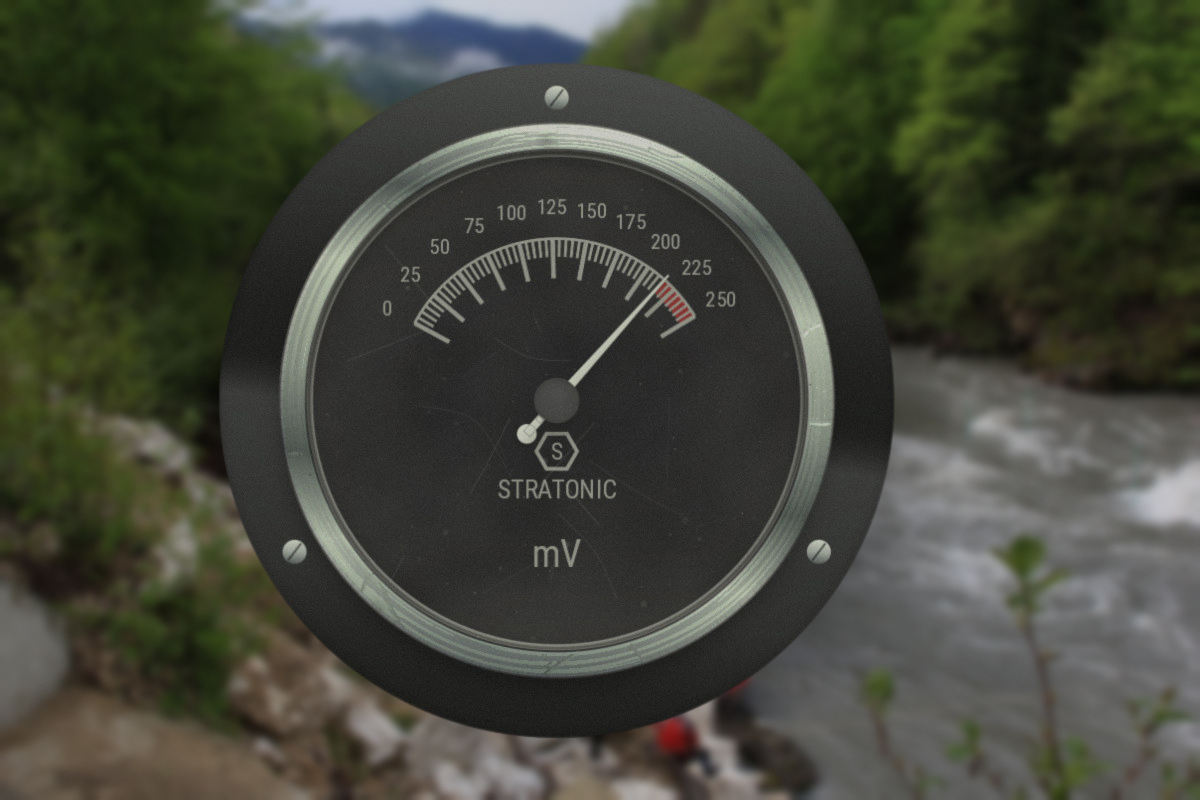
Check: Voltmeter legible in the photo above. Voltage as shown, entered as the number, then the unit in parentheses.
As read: 215 (mV)
